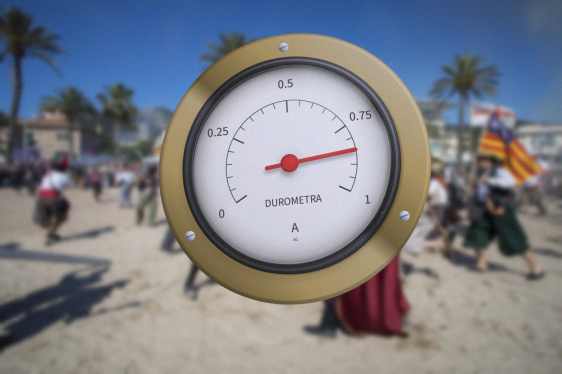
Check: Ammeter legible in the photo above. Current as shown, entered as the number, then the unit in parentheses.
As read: 0.85 (A)
